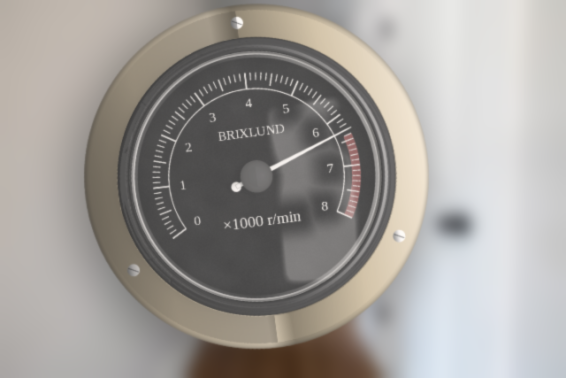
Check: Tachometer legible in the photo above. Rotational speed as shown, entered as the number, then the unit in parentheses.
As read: 6300 (rpm)
